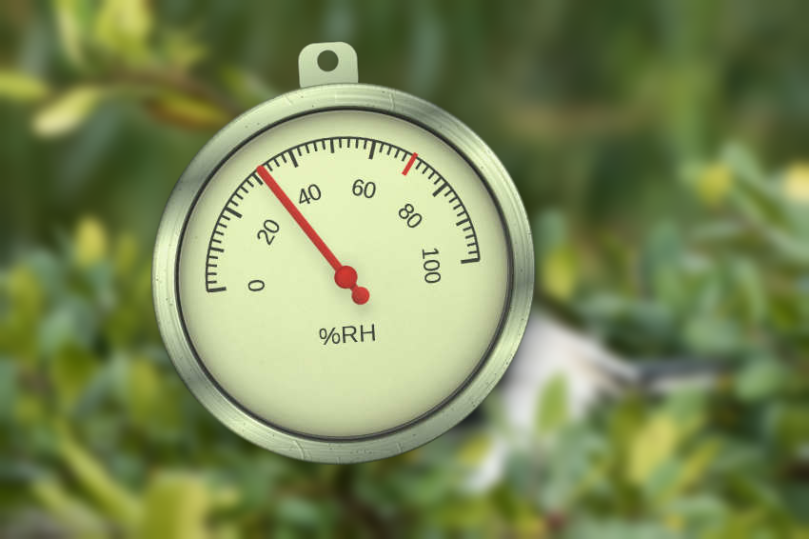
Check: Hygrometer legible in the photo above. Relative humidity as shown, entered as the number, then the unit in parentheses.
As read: 32 (%)
